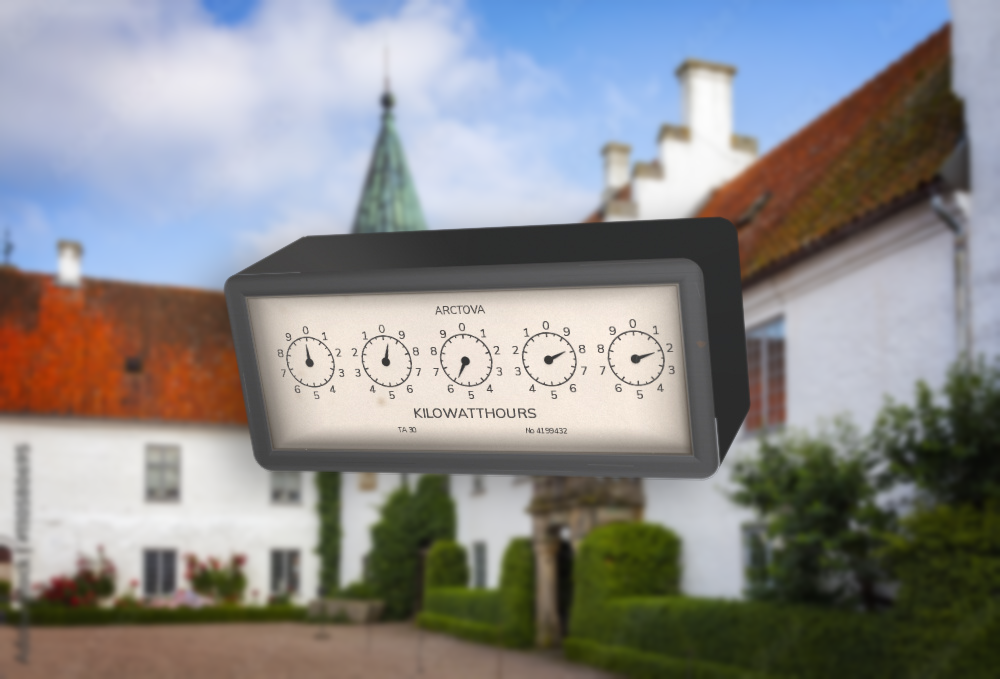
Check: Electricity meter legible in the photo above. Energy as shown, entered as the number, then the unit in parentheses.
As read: 99582 (kWh)
